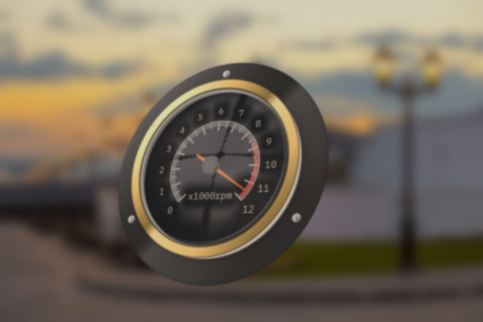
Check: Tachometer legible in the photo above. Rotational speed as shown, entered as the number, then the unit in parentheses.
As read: 11500 (rpm)
